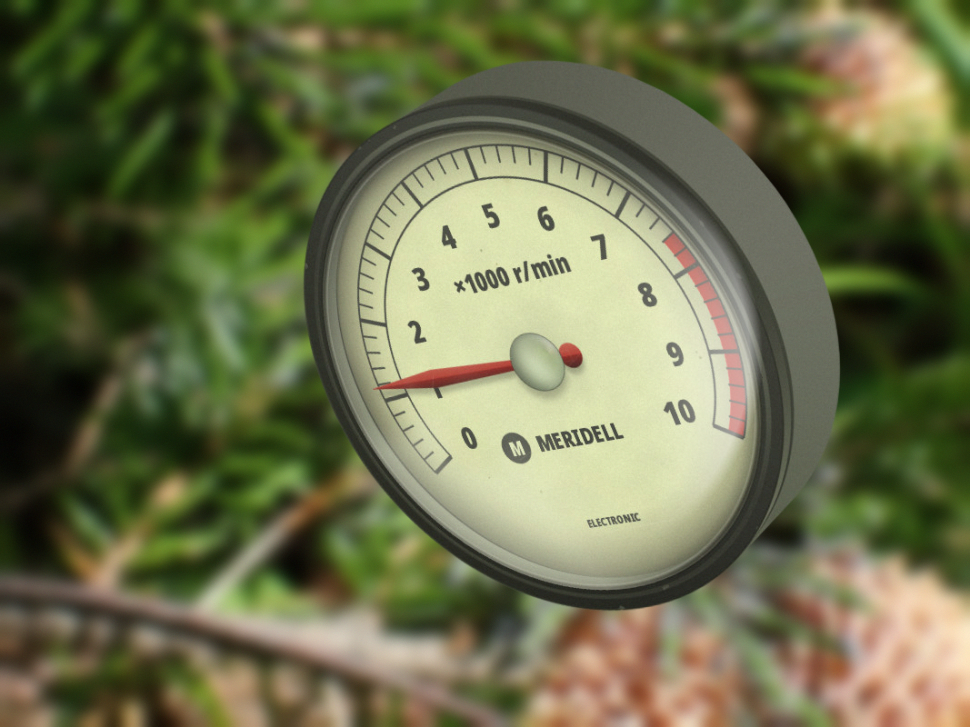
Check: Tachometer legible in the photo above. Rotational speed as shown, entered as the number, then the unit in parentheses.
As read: 1200 (rpm)
